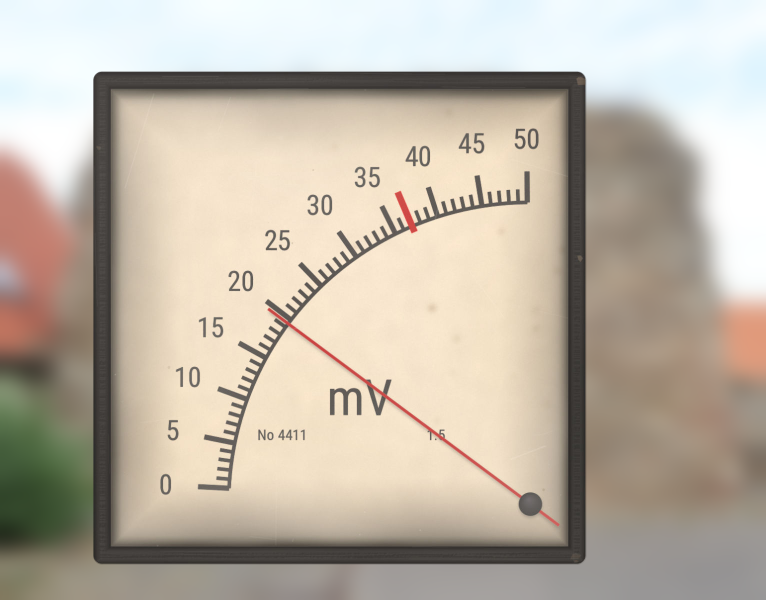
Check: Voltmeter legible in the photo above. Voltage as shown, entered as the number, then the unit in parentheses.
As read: 19.5 (mV)
